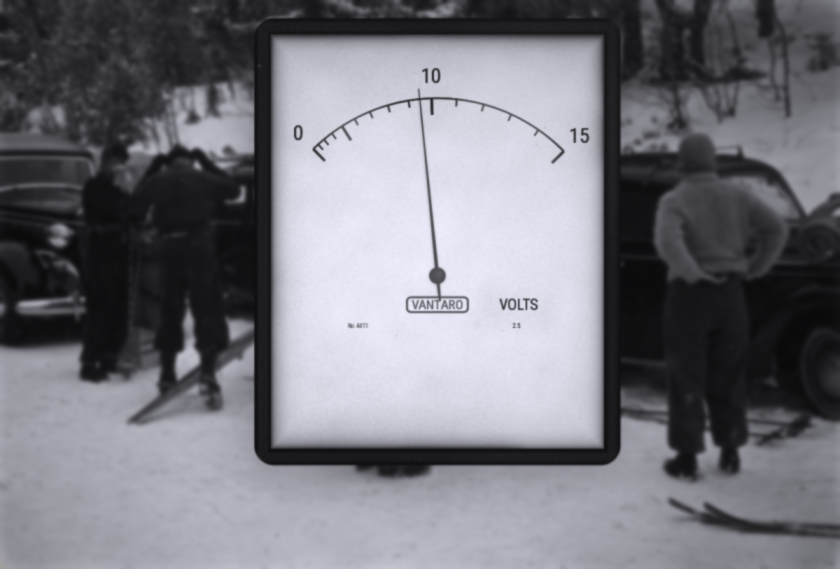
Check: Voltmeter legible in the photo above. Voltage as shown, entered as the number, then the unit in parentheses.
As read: 9.5 (V)
